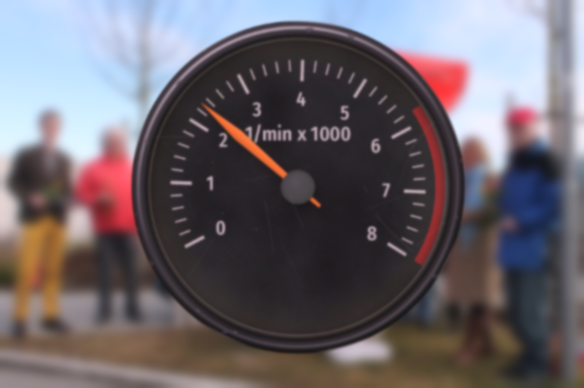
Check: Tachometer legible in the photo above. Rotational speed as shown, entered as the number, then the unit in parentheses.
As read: 2300 (rpm)
